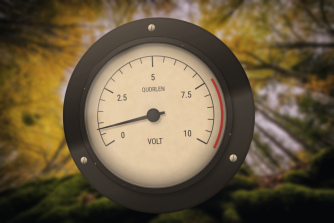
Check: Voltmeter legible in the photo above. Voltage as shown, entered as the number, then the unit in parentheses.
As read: 0.75 (V)
